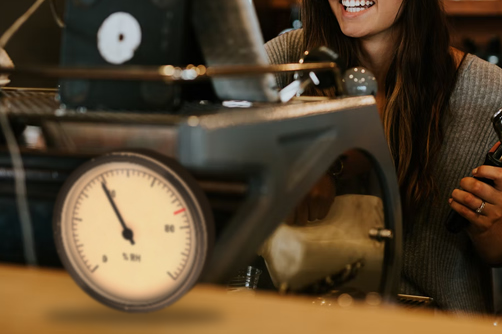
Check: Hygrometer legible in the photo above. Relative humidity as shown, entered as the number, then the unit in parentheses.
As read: 40 (%)
